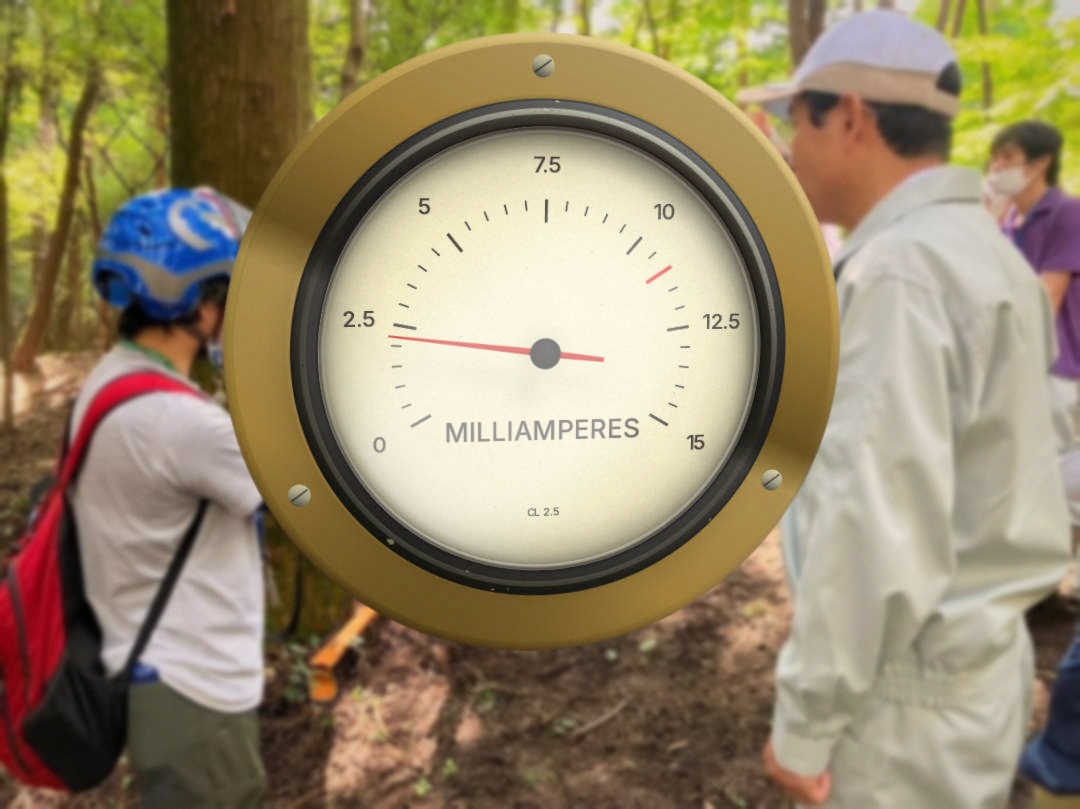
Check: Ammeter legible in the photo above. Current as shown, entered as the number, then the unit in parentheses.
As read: 2.25 (mA)
